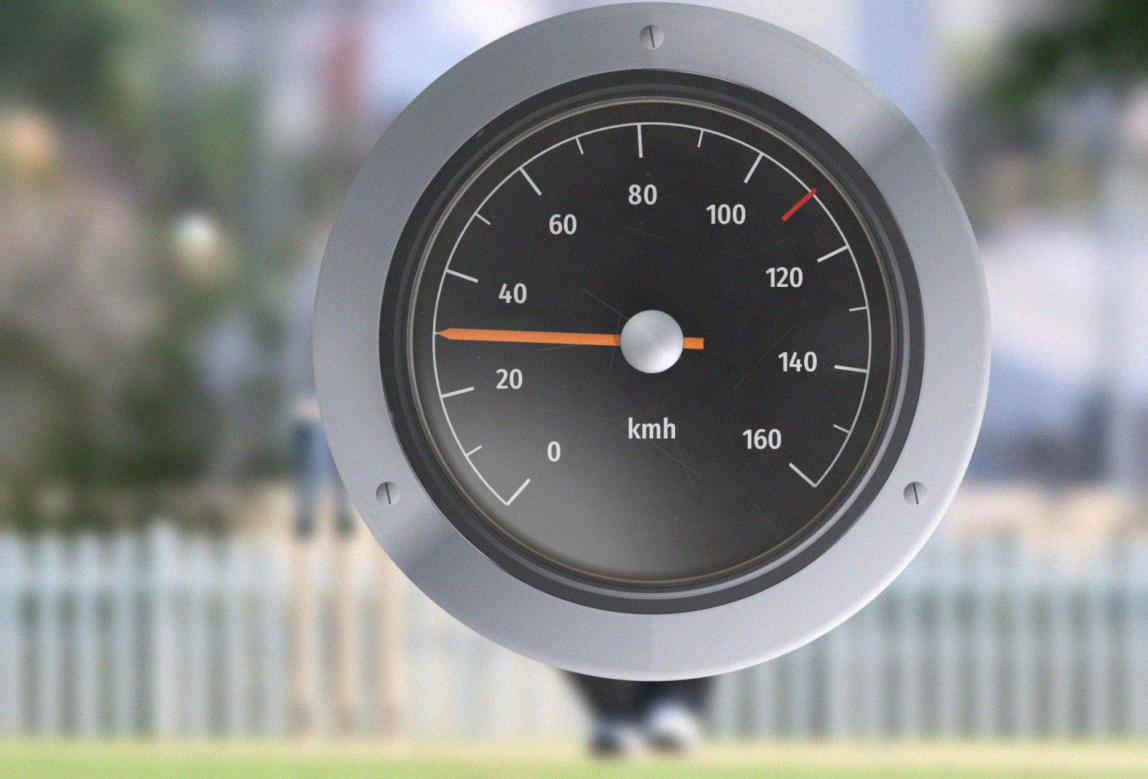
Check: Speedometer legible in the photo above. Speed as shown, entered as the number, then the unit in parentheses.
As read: 30 (km/h)
